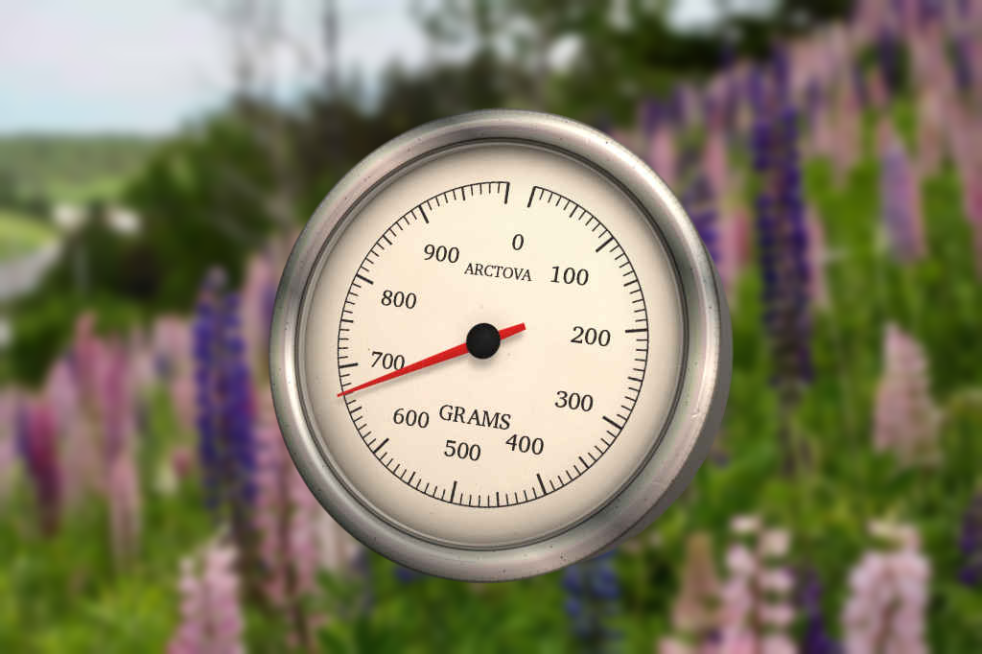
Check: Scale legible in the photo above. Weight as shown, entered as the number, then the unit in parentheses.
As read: 670 (g)
